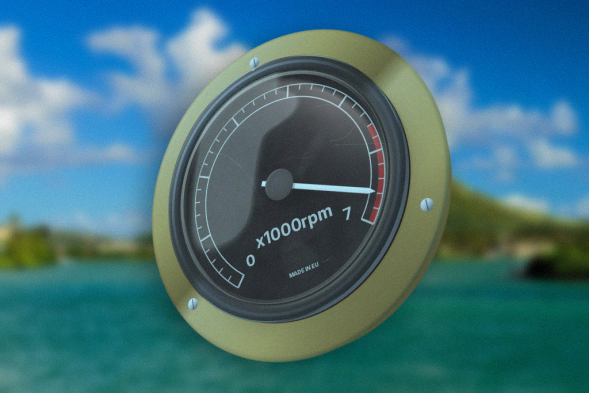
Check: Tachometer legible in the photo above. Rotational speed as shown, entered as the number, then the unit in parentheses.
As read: 6600 (rpm)
